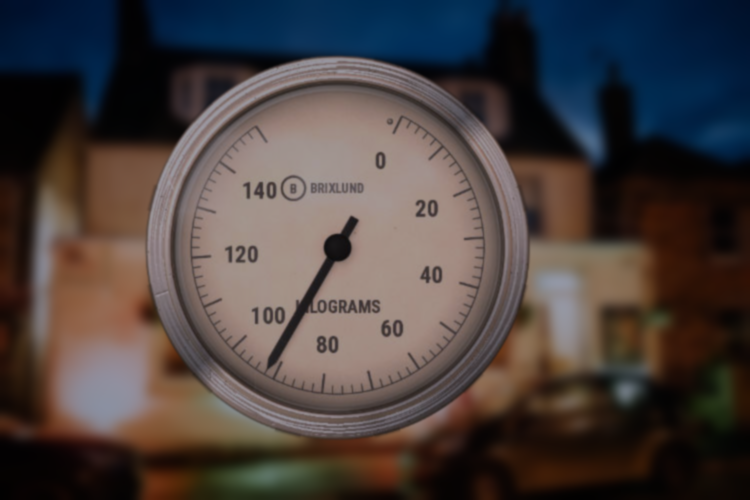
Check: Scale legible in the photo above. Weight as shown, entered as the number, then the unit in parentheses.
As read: 92 (kg)
